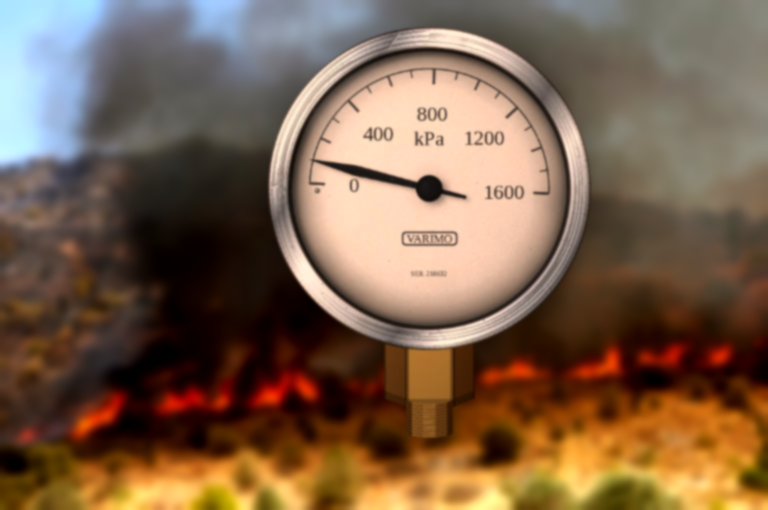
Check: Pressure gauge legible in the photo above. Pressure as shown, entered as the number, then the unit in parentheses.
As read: 100 (kPa)
